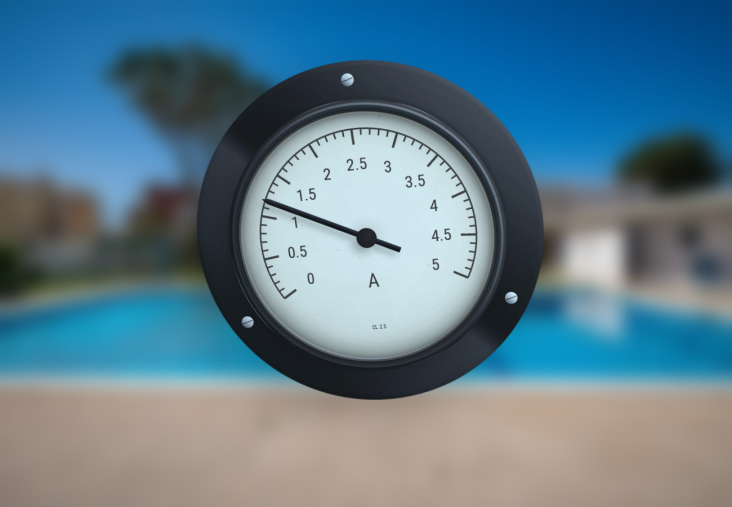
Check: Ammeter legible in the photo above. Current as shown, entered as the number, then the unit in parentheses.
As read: 1.2 (A)
